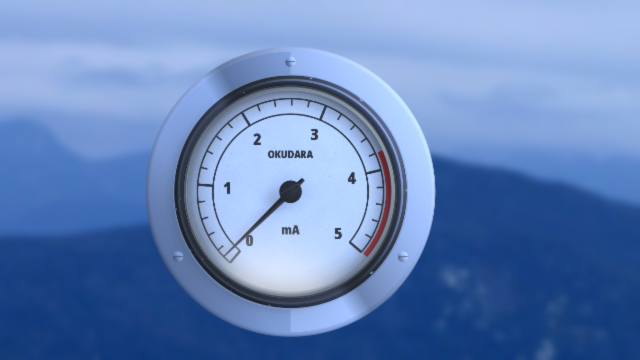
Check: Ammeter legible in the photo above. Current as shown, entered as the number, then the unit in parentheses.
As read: 0.1 (mA)
